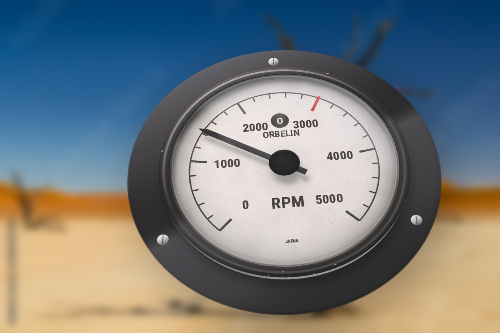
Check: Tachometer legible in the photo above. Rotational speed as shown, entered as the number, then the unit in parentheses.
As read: 1400 (rpm)
